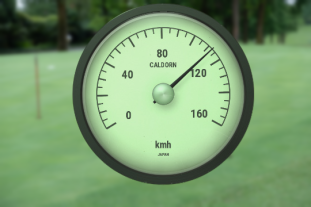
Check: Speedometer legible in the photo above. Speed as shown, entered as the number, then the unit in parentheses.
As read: 112.5 (km/h)
